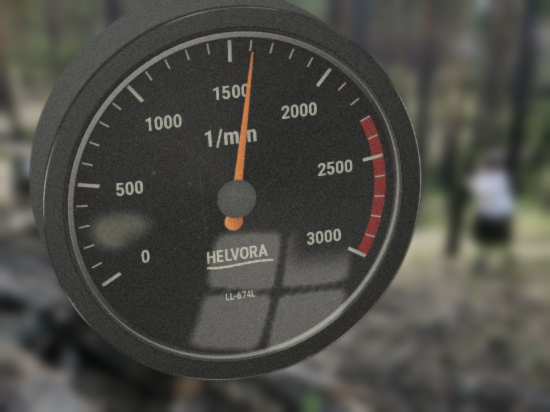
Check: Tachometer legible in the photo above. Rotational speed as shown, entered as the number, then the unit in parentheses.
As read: 1600 (rpm)
